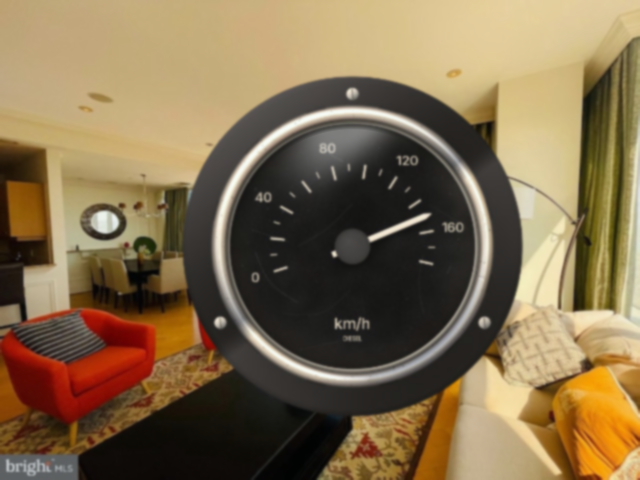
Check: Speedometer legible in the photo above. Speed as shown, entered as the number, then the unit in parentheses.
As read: 150 (km/h)
